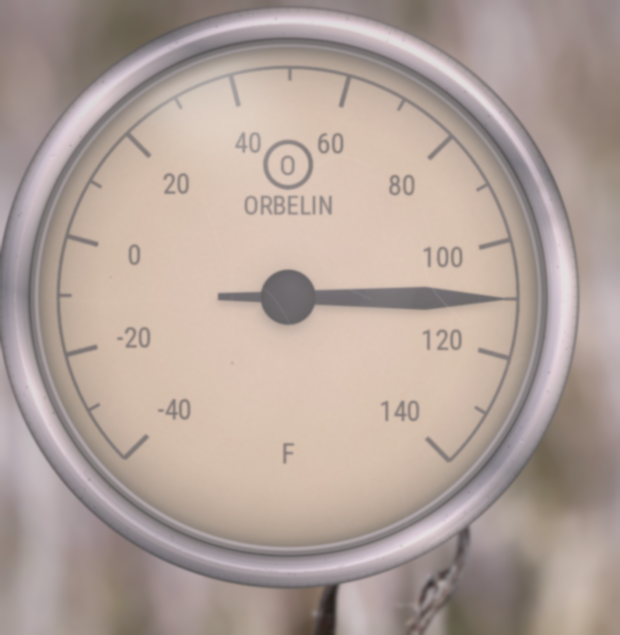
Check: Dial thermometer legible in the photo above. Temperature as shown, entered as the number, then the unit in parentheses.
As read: 110 (°F)
